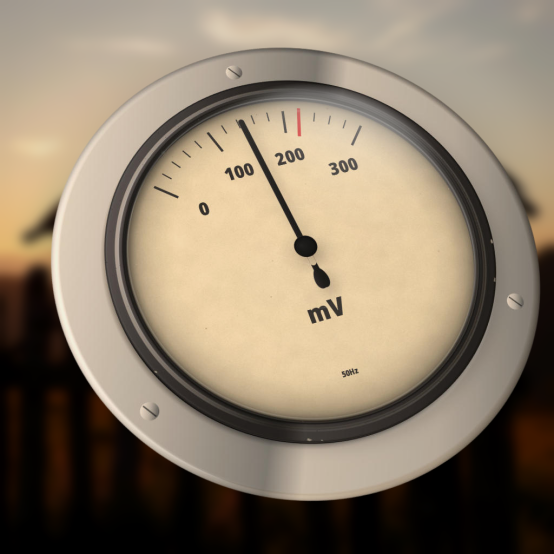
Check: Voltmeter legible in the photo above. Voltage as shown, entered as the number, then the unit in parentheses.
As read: 140 (mV)
